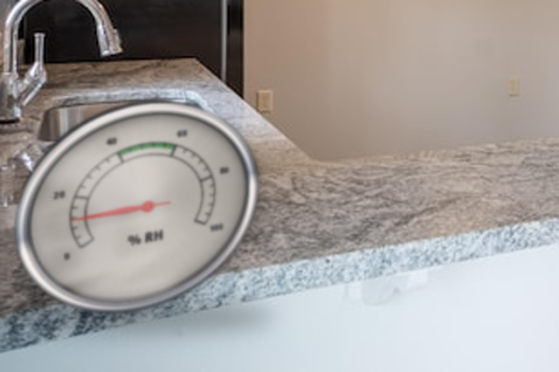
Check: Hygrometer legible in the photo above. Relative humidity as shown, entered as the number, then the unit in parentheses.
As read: 12 (%)
